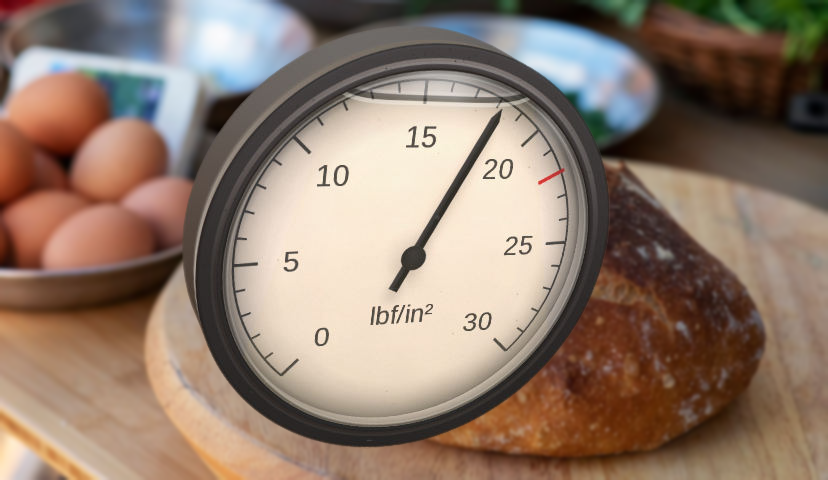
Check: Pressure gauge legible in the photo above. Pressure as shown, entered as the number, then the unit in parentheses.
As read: 18 (psi)
